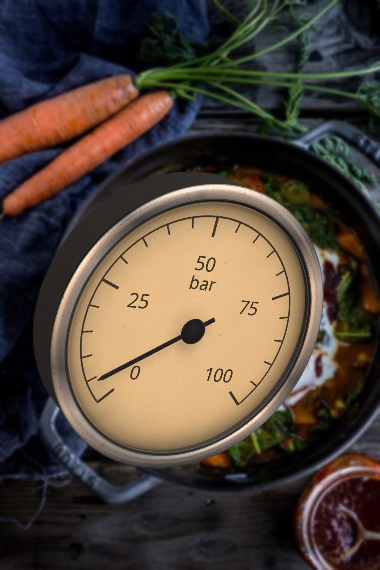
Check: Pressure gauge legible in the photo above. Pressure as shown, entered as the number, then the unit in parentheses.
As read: 5 (bar)
